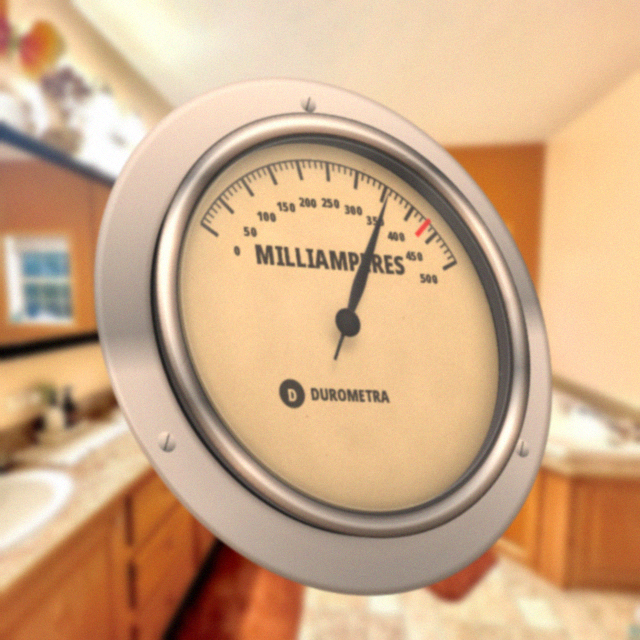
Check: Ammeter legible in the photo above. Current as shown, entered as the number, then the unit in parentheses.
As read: 350 (mA)
